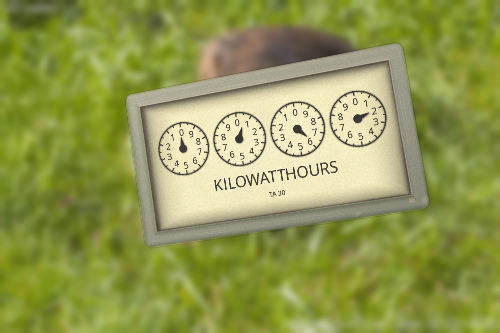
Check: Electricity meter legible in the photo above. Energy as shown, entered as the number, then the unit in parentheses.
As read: 62 (kWh)
